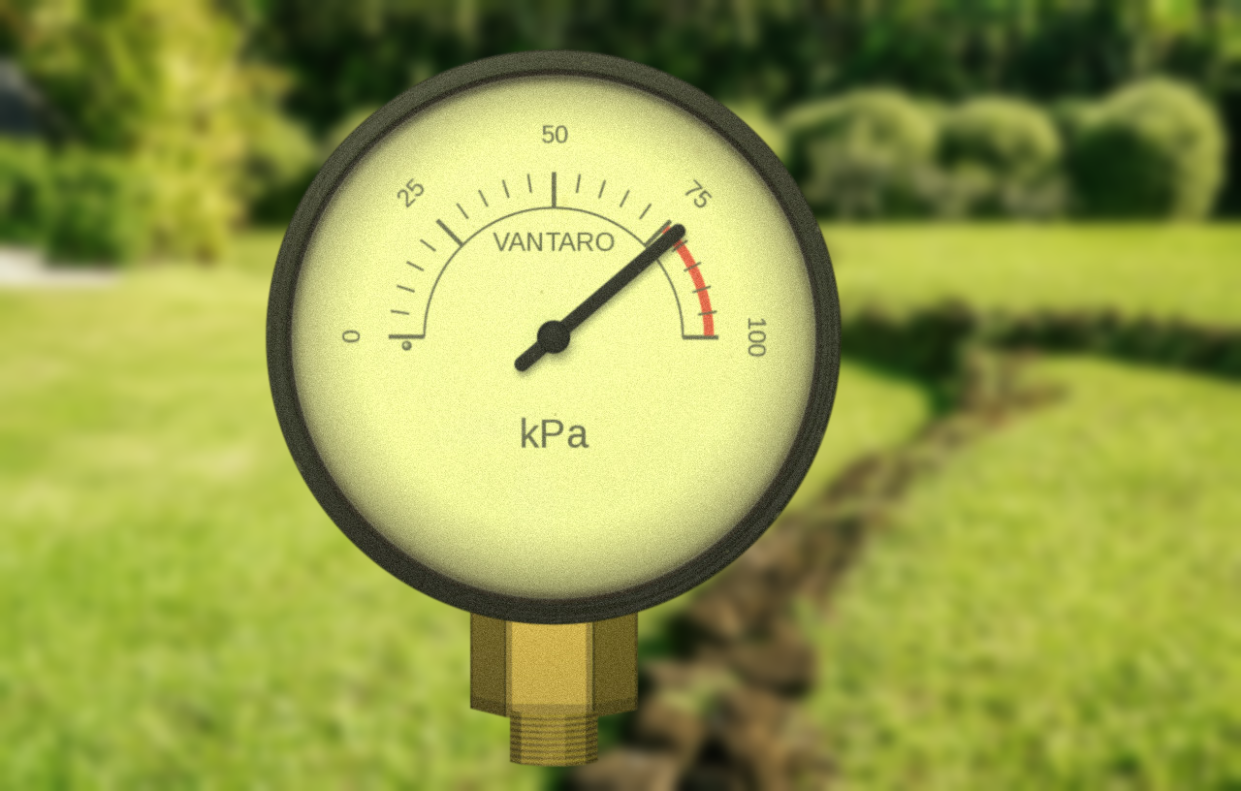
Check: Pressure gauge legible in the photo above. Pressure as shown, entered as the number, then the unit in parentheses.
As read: 77.5 (kPa)
